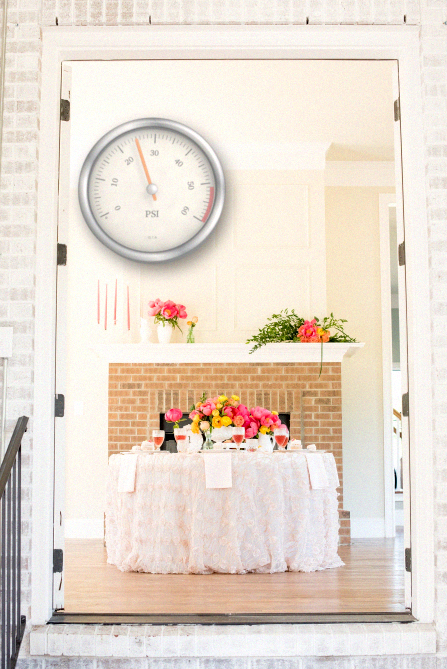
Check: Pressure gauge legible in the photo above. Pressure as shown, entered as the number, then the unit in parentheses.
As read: 25 (psi)
